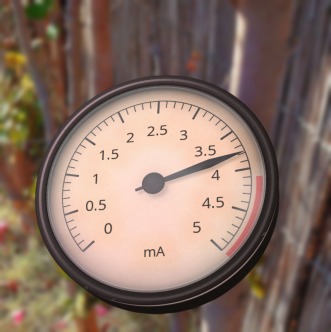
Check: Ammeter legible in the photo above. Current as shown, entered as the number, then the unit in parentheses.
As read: 3.8 (mA)
